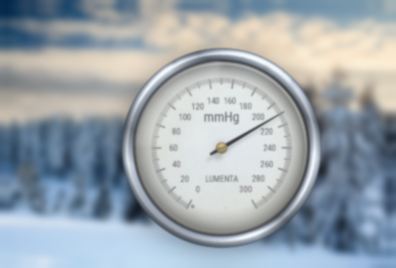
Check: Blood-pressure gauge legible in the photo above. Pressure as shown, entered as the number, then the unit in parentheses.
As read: 210 (mmHg)
